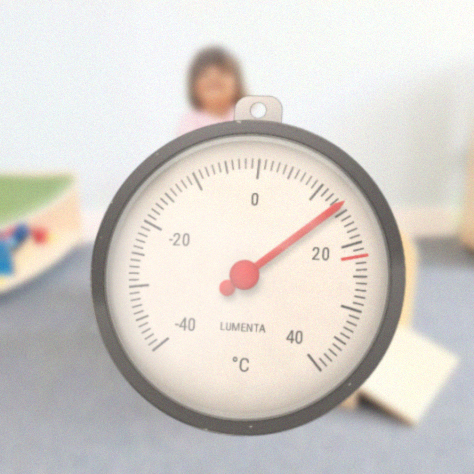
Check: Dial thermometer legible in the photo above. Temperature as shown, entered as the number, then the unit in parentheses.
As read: 14 (°C)
